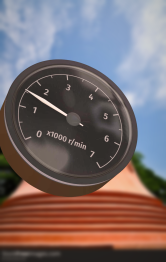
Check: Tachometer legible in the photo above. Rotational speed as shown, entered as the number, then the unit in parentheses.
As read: 1500 (rpm)
